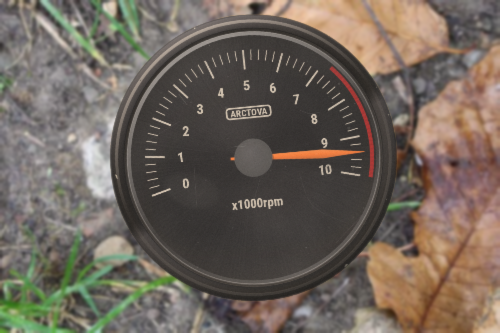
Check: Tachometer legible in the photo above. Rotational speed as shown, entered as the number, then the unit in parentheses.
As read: 9400 (rpm)
